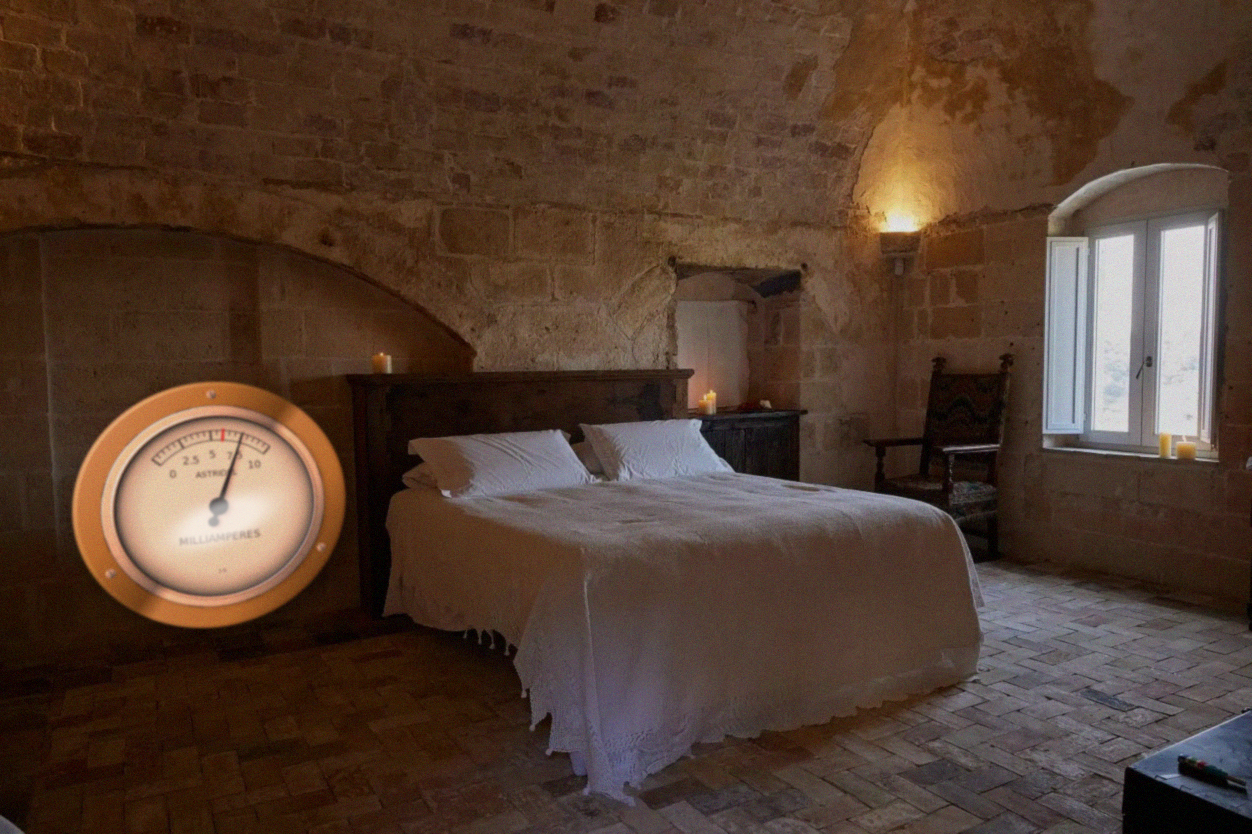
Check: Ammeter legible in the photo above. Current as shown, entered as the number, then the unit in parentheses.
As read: 7.5 (mA)
